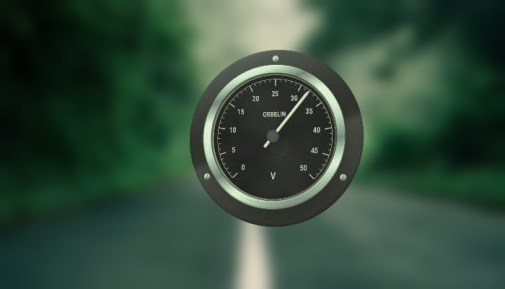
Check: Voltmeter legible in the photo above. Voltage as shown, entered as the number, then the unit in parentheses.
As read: 32 (V)
